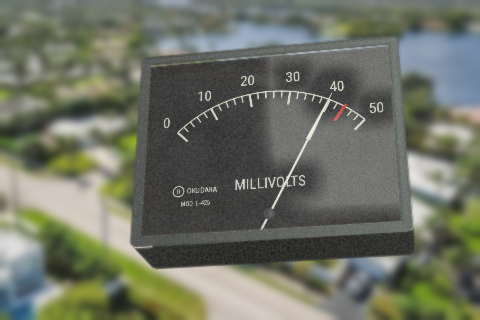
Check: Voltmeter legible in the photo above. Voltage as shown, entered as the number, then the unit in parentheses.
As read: 40 (mV)
